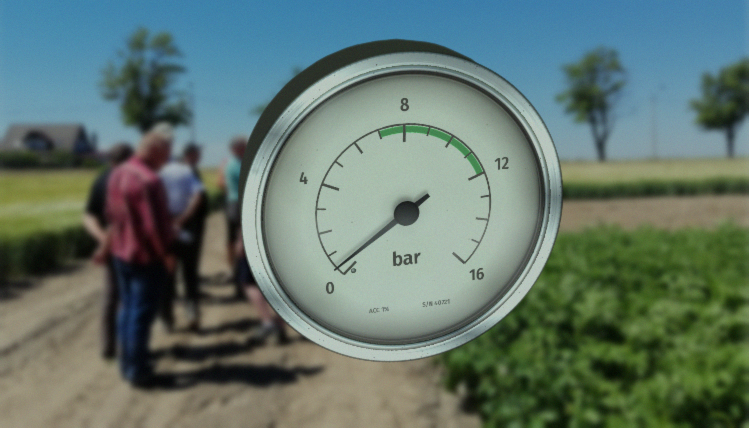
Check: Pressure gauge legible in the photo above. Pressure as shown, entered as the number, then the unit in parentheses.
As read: 0.5 (bar)
